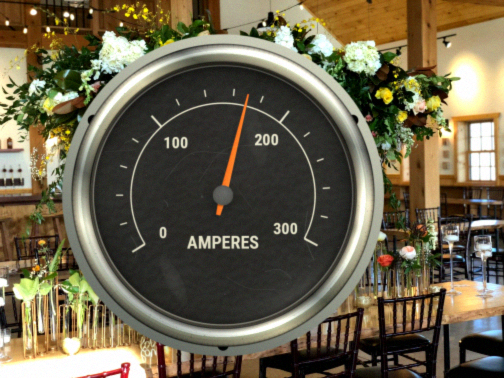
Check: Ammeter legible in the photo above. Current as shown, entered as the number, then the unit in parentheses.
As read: 170 (A)
